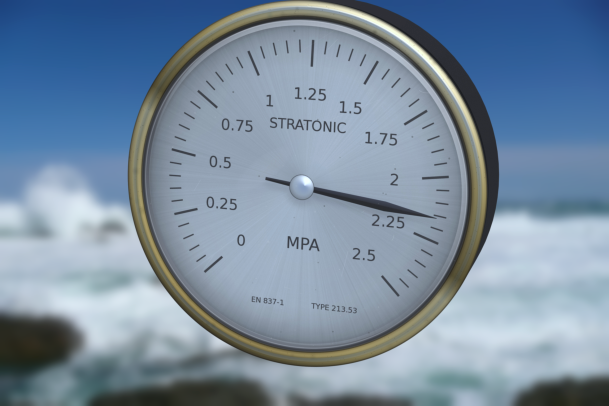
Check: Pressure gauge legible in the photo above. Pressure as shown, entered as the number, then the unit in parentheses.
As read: 2.15 (MPa)
